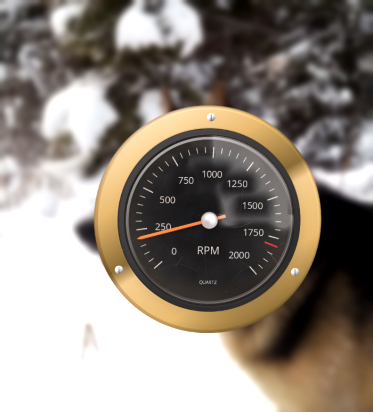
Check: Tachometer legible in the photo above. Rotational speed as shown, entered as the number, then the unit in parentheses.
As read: 200 (rpm)
